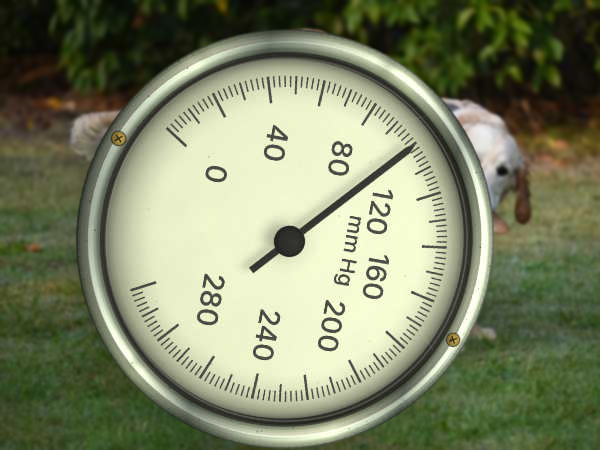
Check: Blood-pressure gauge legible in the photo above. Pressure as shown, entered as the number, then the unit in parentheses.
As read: 100 (mmHg)
